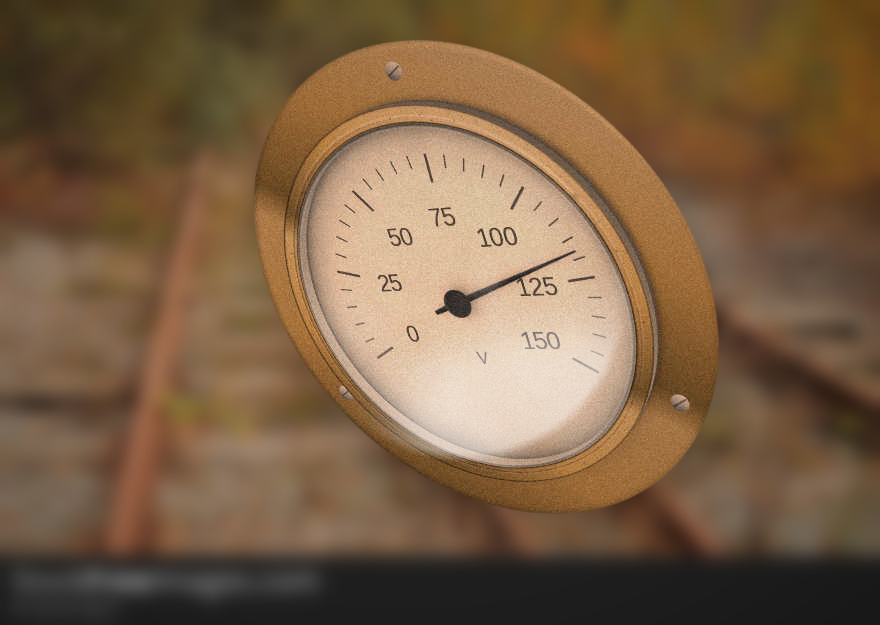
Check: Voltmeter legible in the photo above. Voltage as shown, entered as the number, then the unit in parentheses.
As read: 117.5 (V)
